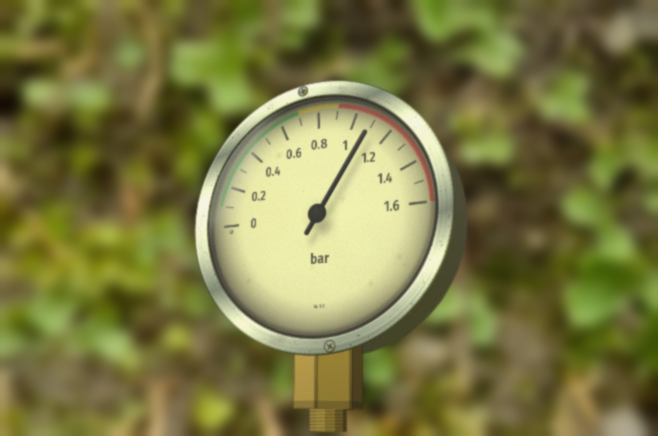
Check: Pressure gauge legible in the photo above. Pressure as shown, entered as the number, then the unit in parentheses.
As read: 1.1 (bar)
